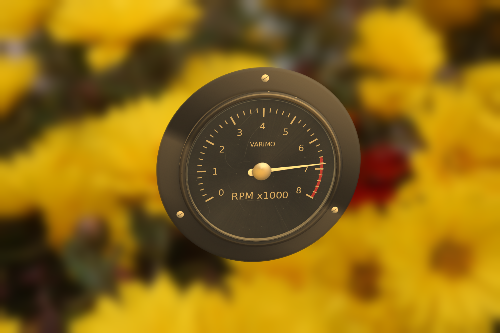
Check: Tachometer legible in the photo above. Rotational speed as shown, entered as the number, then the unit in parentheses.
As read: 6800 (rpm)
